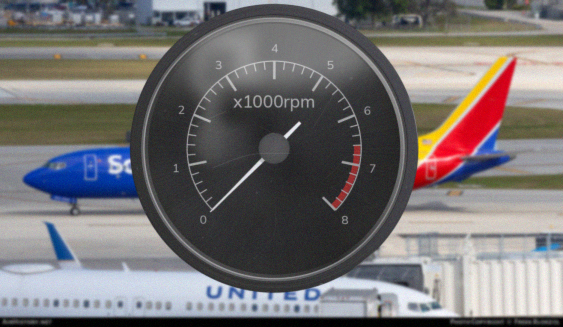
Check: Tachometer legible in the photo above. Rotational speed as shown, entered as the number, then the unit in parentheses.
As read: 0 (rpm)
